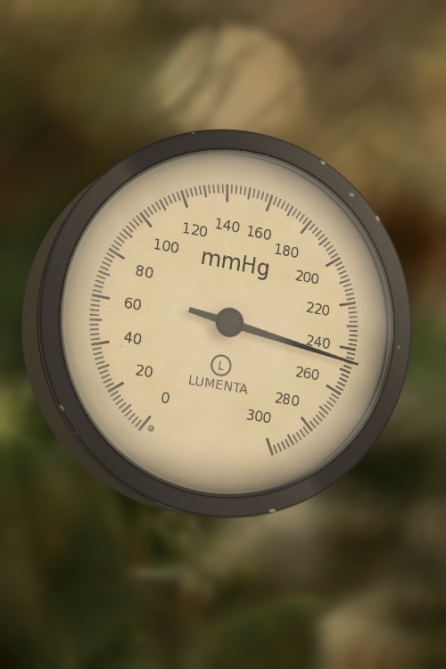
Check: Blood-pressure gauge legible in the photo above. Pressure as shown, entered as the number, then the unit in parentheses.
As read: 246 (mmHg)
